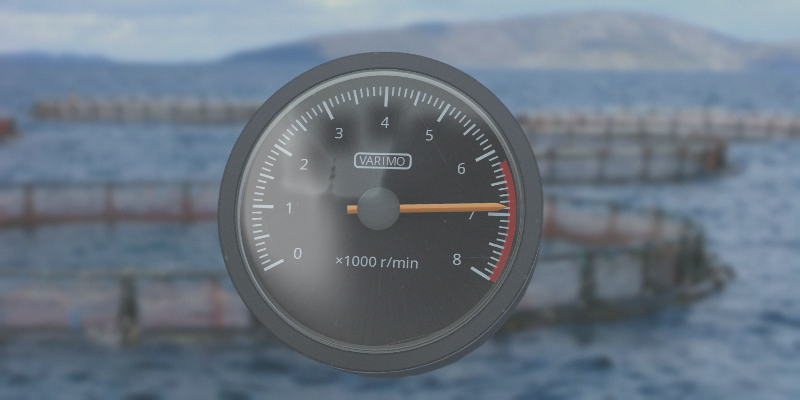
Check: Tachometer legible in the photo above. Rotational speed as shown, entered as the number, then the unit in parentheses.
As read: 6900 (rpm)
